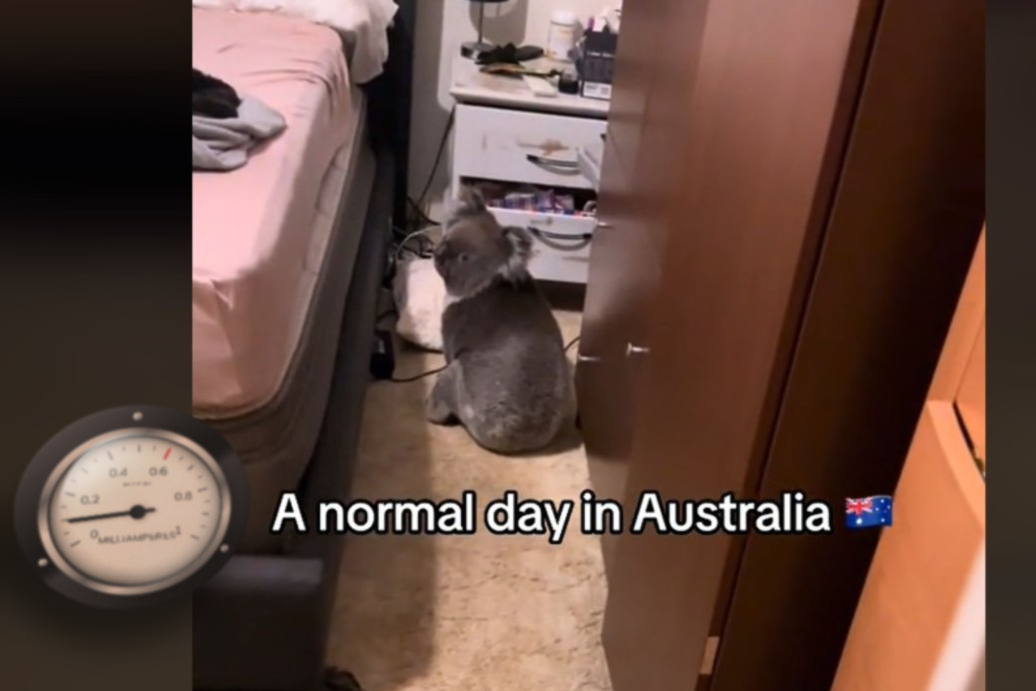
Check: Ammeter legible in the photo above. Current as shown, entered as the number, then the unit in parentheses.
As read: 0.1 (mA)
